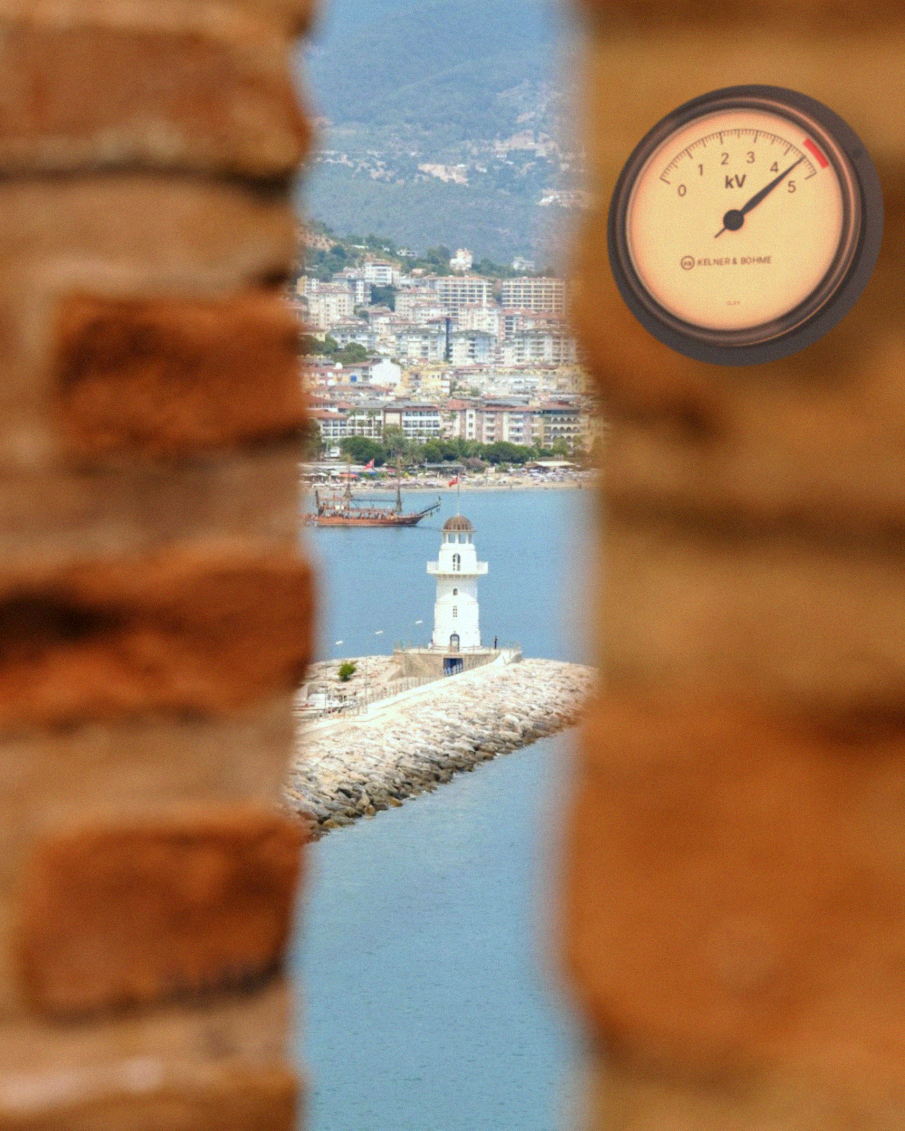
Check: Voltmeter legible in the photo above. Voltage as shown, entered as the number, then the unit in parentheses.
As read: 4.5 (kV)
